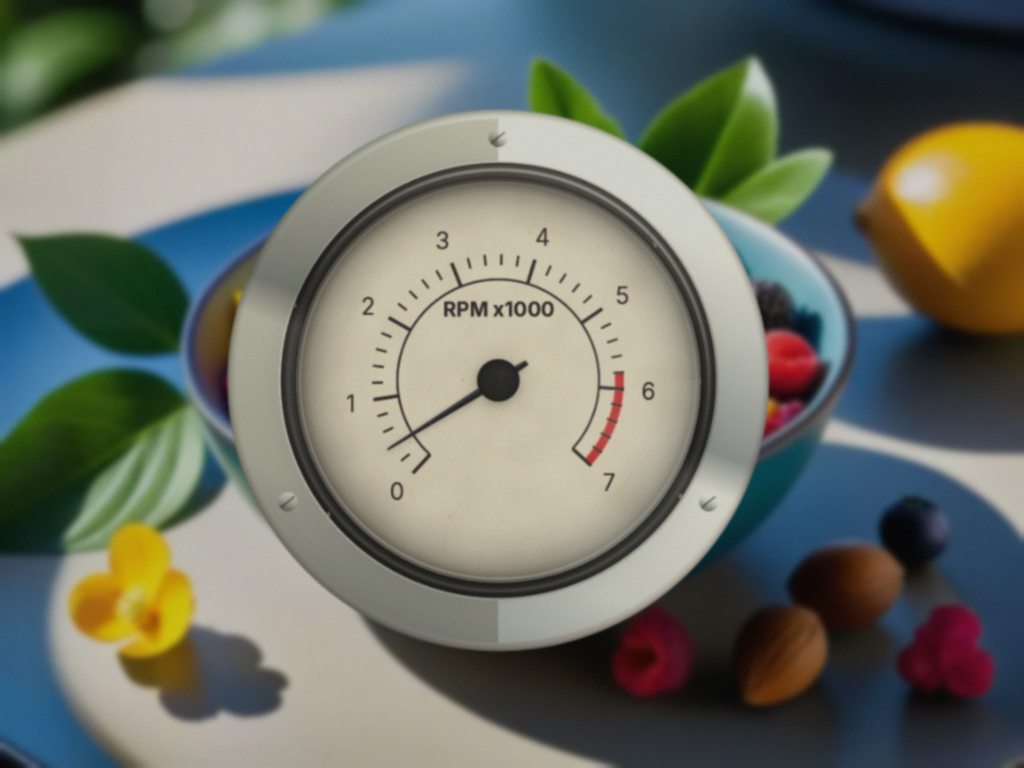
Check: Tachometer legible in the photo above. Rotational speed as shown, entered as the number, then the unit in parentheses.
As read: 400 (rpm)
